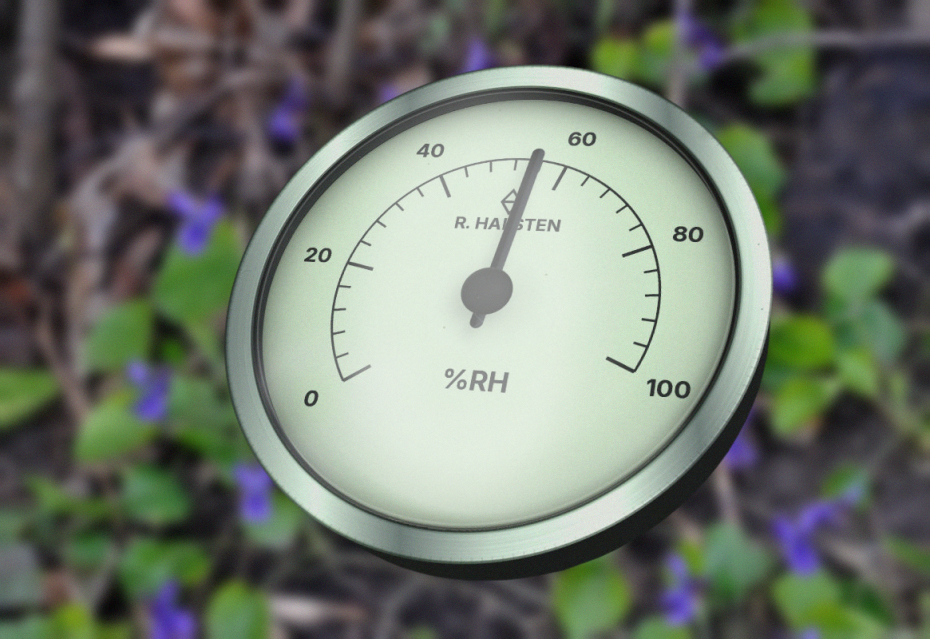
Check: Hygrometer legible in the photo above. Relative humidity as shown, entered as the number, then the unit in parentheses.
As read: 56 (%)
